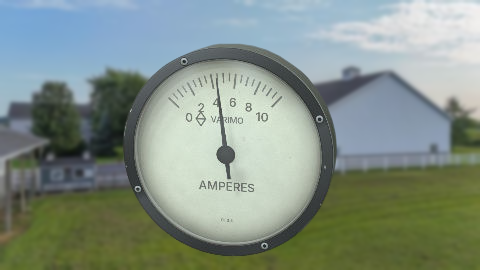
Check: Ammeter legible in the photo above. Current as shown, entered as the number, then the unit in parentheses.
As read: 4.5 (A)
